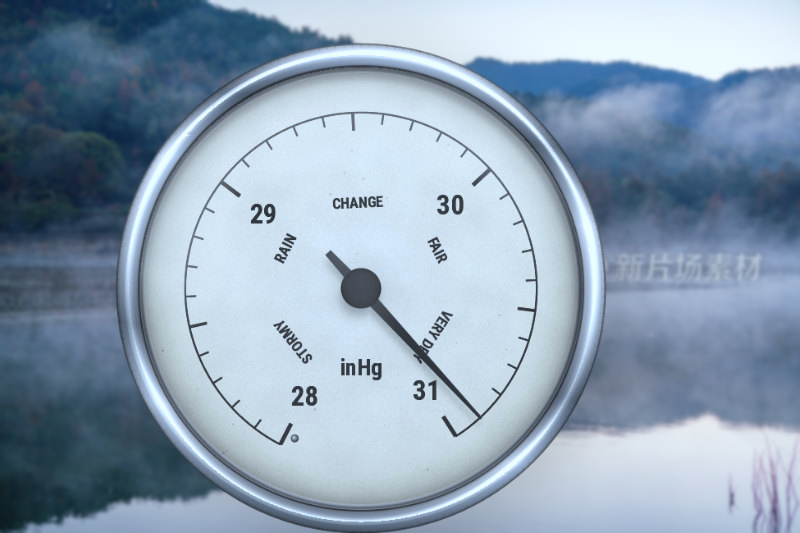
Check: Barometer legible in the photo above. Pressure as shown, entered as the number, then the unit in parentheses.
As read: 30.9 (inHg)
